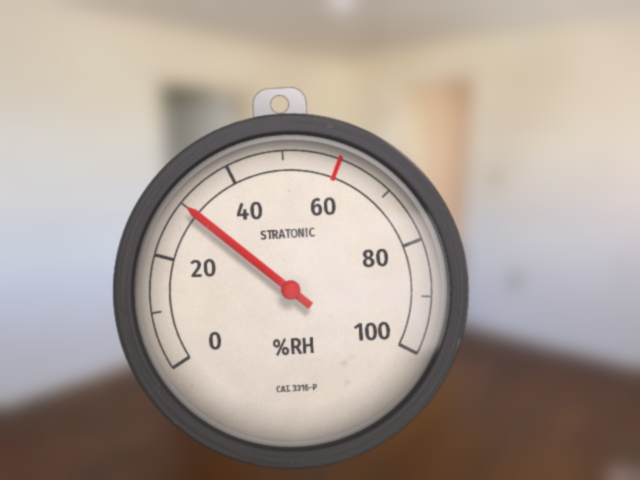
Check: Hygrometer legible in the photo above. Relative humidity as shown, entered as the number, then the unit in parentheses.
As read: 30 (%)
